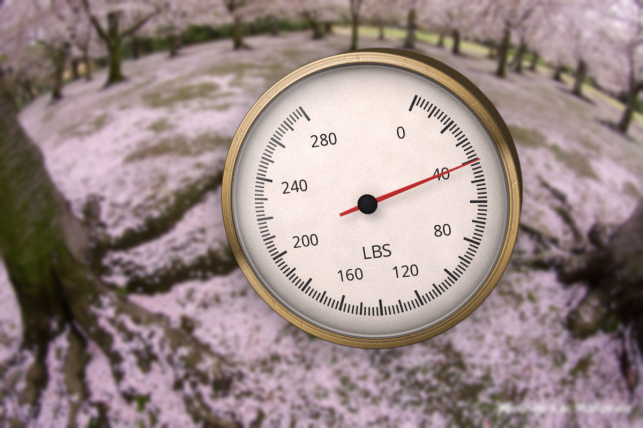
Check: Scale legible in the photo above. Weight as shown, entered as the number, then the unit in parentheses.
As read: 40 (lb)
